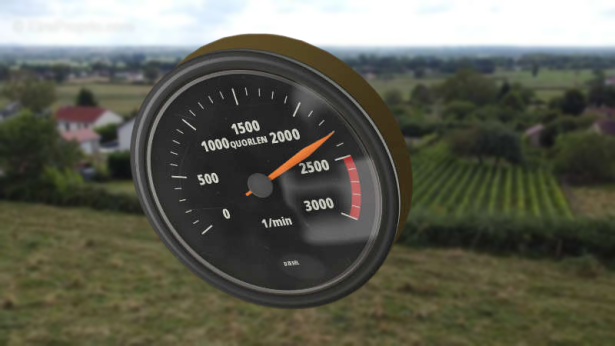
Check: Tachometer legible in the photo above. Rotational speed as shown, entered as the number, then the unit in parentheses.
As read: 2300 (rpm)
